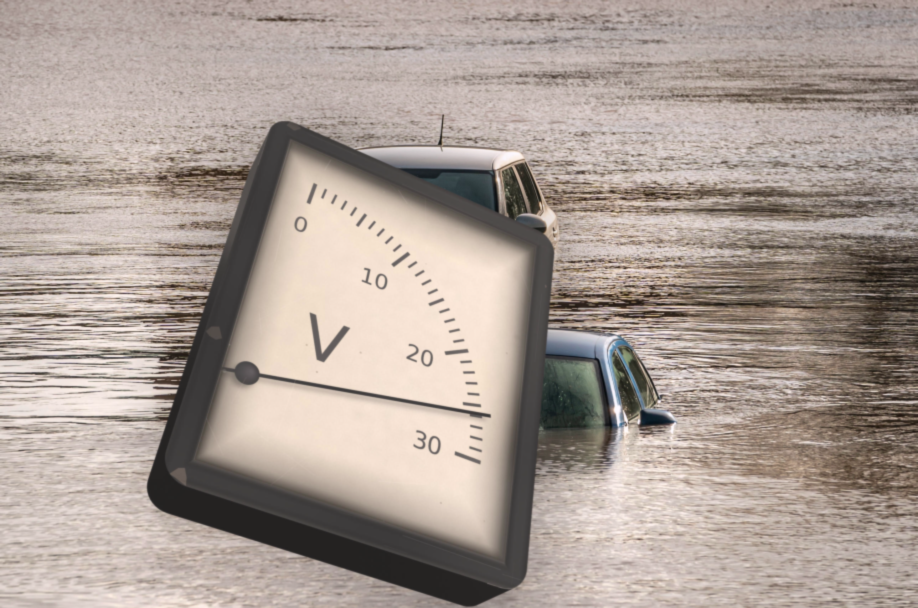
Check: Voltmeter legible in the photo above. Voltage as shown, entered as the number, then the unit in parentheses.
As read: 26 (V)
